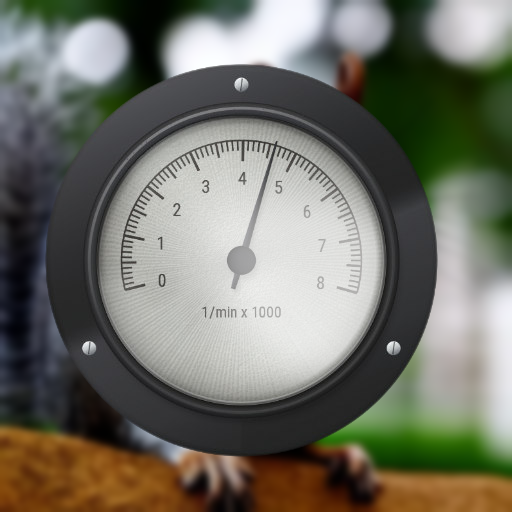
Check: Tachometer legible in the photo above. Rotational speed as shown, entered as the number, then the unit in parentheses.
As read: 4600 (rpm)
